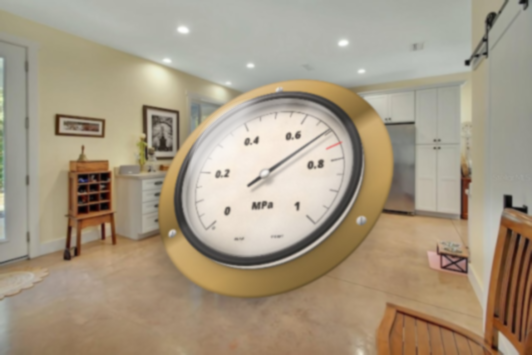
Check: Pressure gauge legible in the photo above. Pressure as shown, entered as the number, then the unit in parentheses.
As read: 0.7 (MPa)
